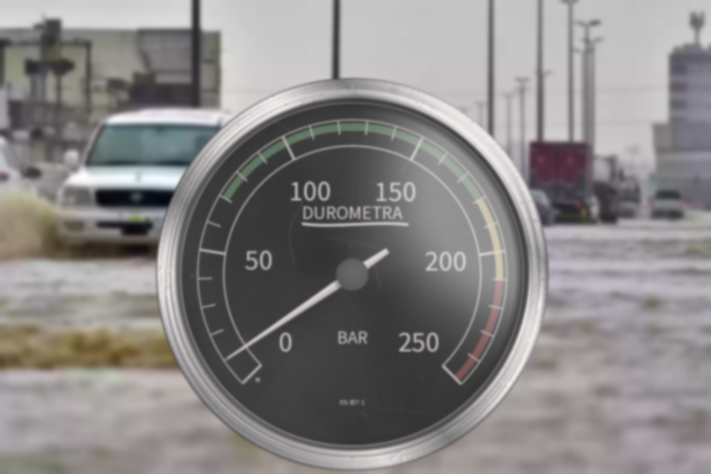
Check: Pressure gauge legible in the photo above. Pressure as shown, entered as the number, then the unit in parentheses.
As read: 10 (bar)
